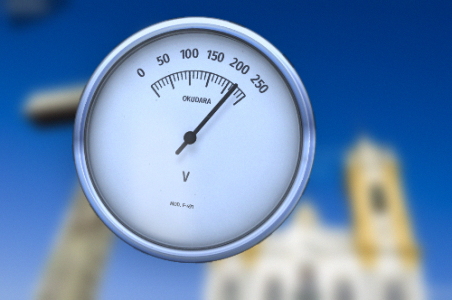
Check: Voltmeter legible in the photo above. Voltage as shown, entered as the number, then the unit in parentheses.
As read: 220 (V)
